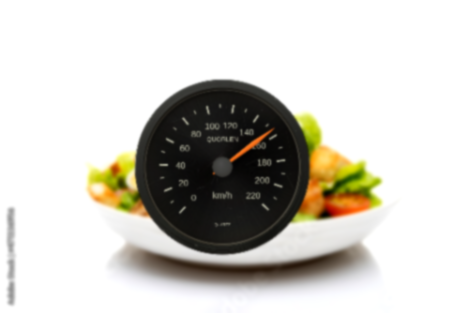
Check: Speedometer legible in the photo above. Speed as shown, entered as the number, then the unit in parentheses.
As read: 155 (km/h)
